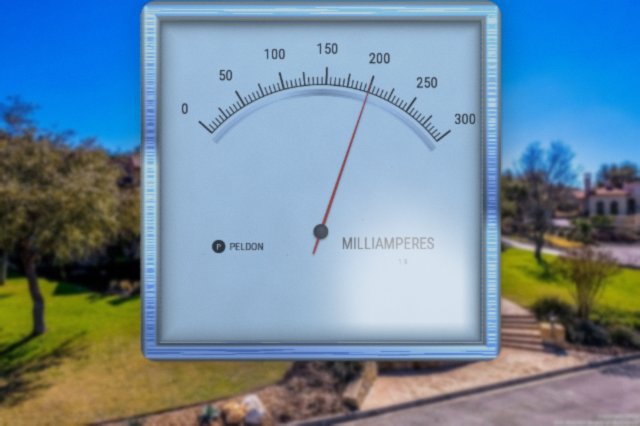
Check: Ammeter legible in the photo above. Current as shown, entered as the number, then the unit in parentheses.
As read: 200 (mA)
